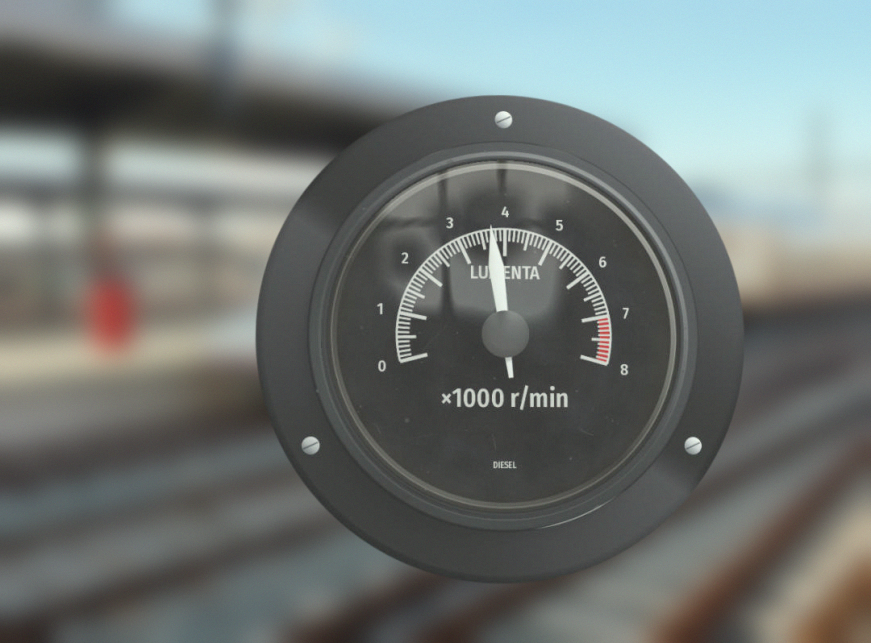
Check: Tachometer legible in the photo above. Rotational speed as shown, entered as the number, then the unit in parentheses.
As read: 3700 (rpm)
